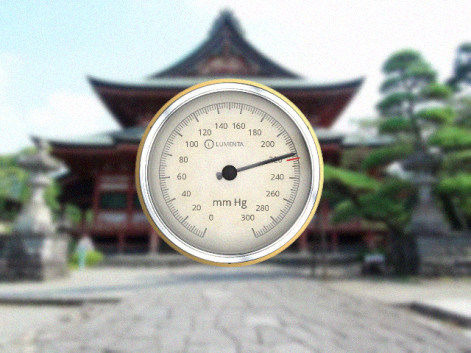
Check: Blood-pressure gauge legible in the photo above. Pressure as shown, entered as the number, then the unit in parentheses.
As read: 220 (mmHg)
